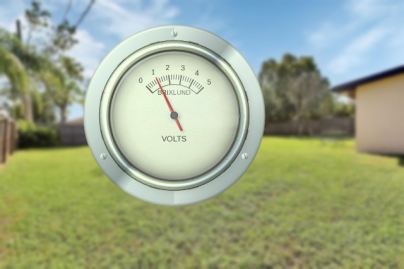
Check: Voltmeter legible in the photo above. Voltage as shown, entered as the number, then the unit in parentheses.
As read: 1 (V)
